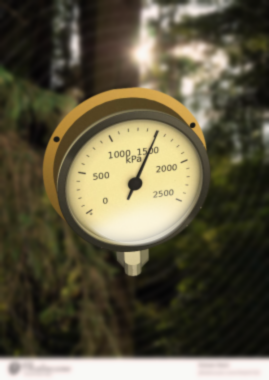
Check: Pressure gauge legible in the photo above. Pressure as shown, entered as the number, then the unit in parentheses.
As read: 1500 (kPa)
